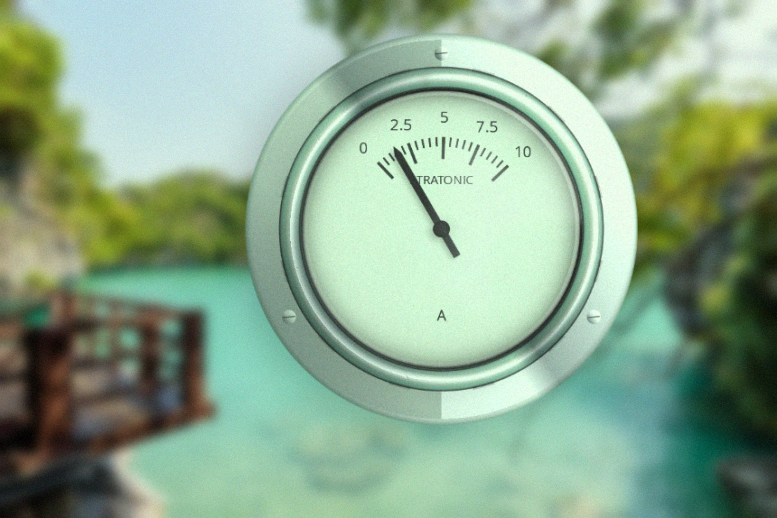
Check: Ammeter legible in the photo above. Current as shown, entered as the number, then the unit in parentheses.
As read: 1.5 (A)
